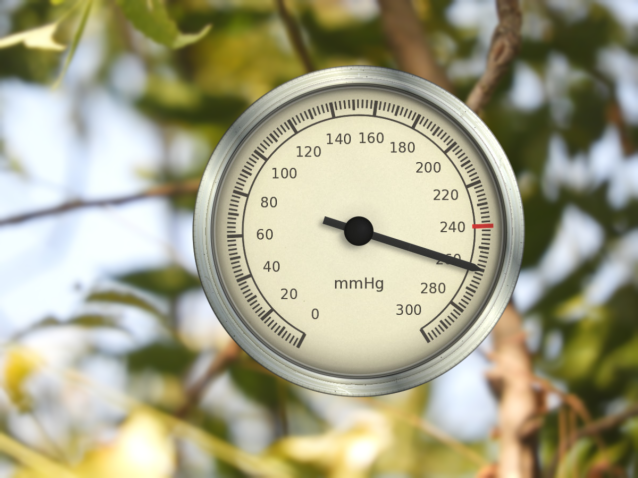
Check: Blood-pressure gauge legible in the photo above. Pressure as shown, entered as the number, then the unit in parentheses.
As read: 260 (mmHg)
